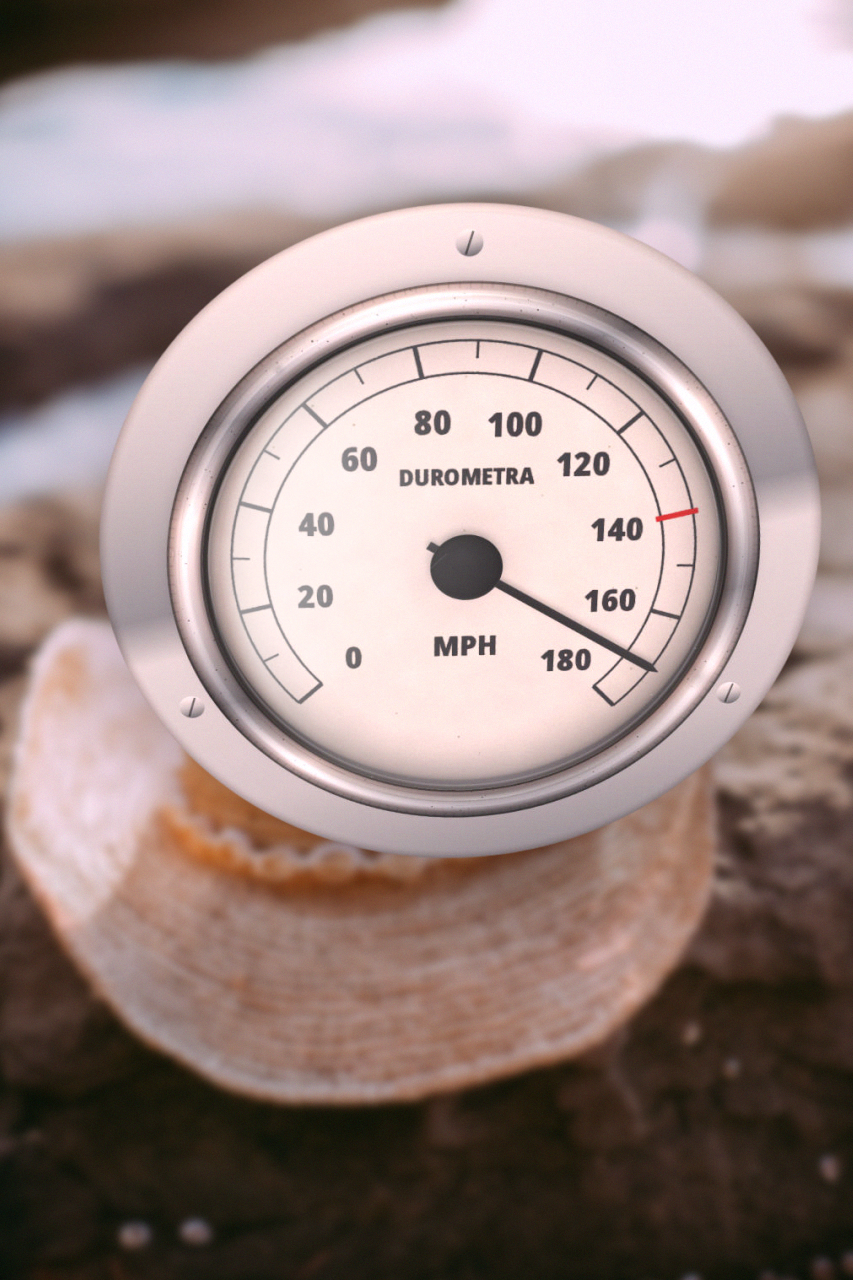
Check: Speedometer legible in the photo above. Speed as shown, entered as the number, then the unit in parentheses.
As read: 170 (mph)
